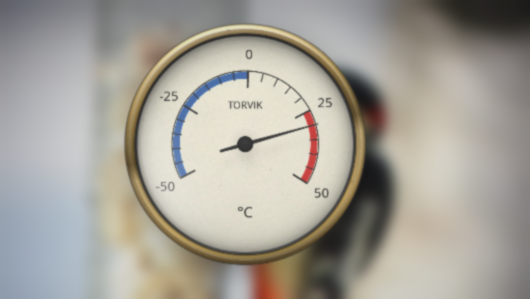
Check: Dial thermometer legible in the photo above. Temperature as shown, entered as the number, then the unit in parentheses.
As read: 30 (°C)
